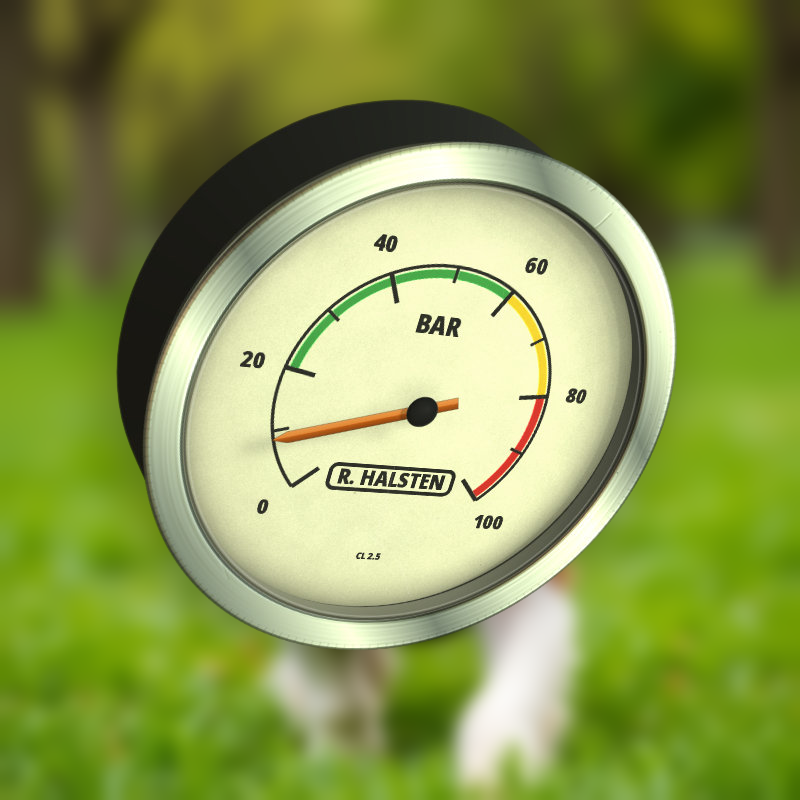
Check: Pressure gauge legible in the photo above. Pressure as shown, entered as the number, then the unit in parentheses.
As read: 10 (bar)
